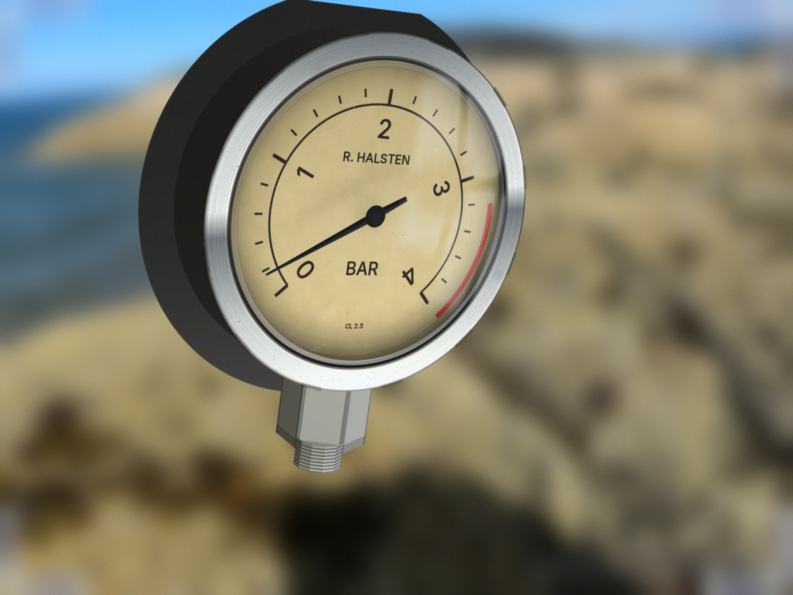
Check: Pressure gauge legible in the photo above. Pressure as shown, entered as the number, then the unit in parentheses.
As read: 0.2 (bar)
